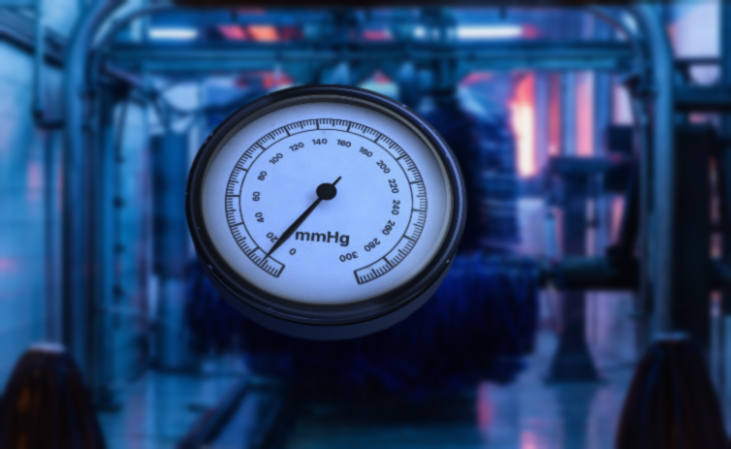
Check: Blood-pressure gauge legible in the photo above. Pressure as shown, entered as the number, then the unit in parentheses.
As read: 10 (mmHg)
